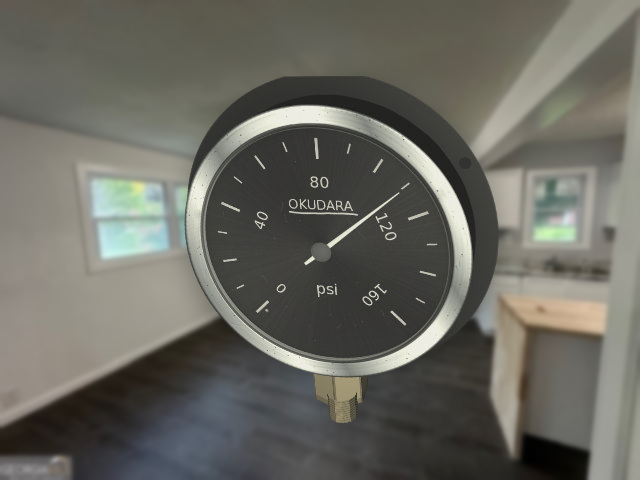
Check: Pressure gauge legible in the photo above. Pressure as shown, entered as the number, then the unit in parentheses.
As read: 110 (psi)
